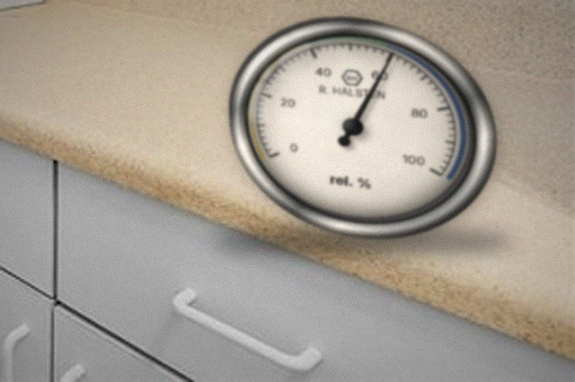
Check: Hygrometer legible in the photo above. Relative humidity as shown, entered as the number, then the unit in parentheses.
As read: 60 (%)
